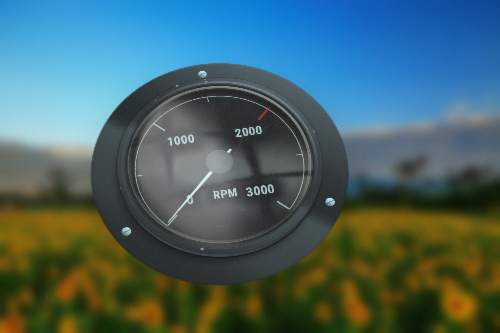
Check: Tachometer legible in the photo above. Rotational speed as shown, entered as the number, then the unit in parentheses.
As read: 0 (rpm)
